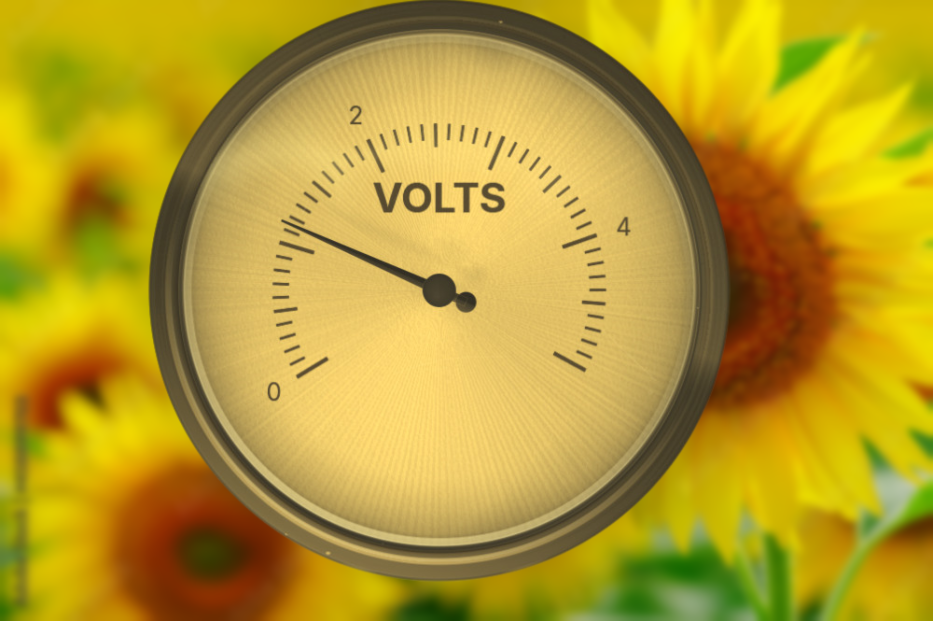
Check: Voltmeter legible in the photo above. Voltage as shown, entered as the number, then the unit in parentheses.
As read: 1.15 (V)
